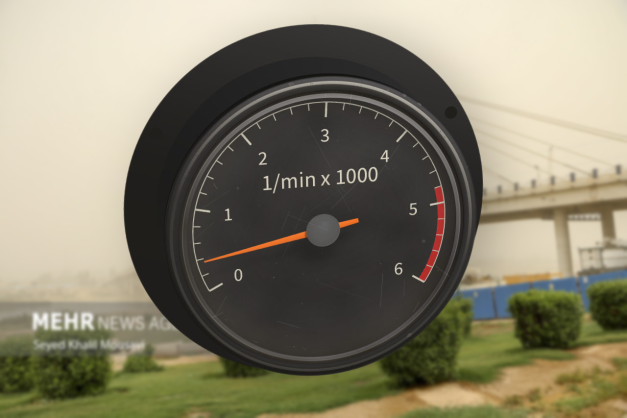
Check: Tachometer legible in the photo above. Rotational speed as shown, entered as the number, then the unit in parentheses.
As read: 400 (rpm)
